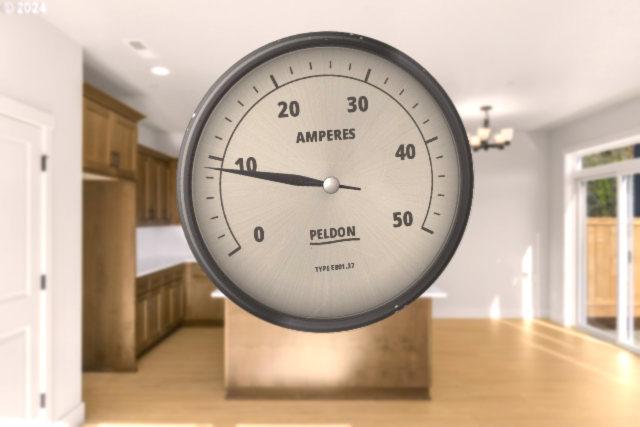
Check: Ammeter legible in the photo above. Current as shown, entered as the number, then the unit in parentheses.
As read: 9 (A)
